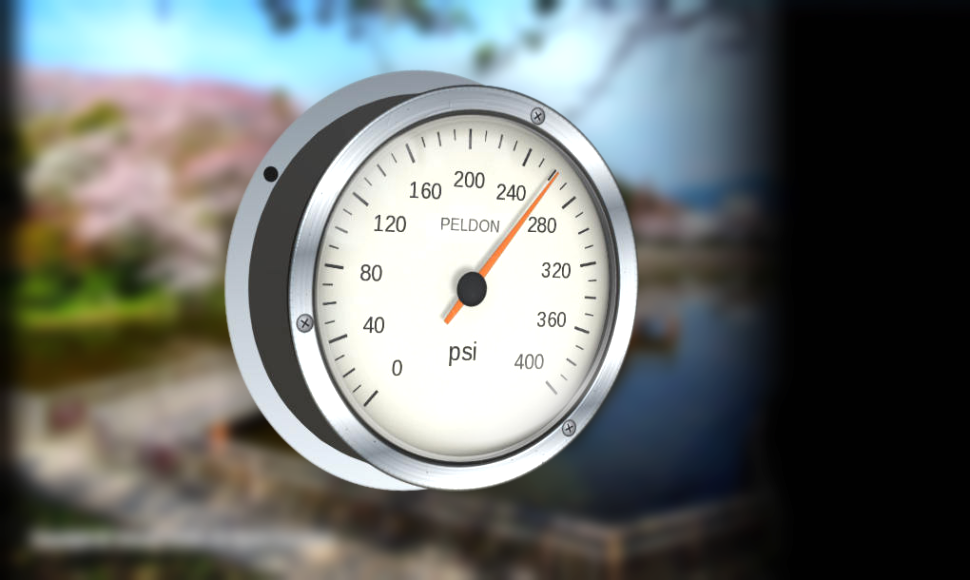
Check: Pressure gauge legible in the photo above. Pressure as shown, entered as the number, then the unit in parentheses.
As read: 260 (psi)
